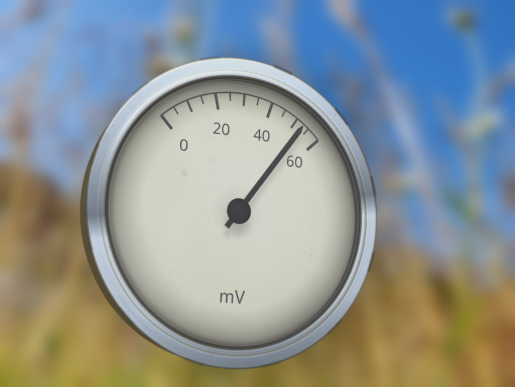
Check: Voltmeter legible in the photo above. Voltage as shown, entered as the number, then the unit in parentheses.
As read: 52.5 (mV)
